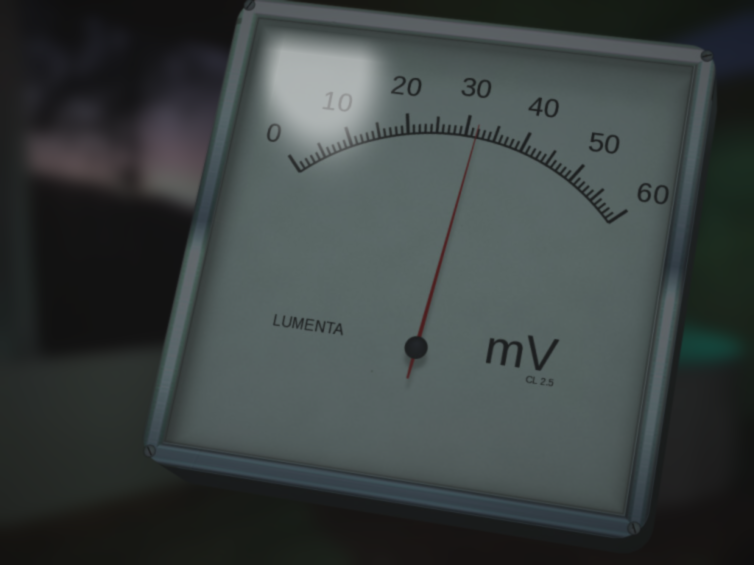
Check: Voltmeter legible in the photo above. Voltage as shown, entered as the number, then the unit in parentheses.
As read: 32 (mV)
